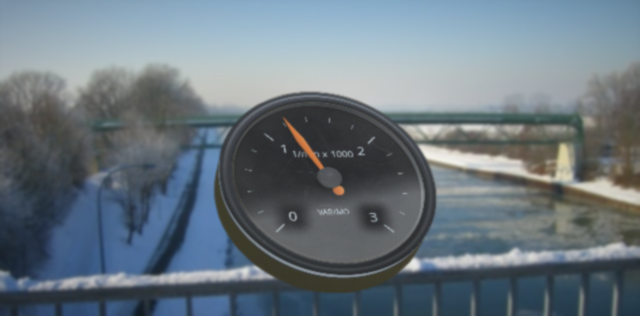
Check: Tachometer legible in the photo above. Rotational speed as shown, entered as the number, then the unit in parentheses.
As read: 1200 (rpm)
